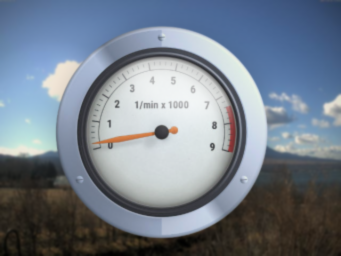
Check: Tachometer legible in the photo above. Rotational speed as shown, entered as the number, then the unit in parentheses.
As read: 200 (rpm)
